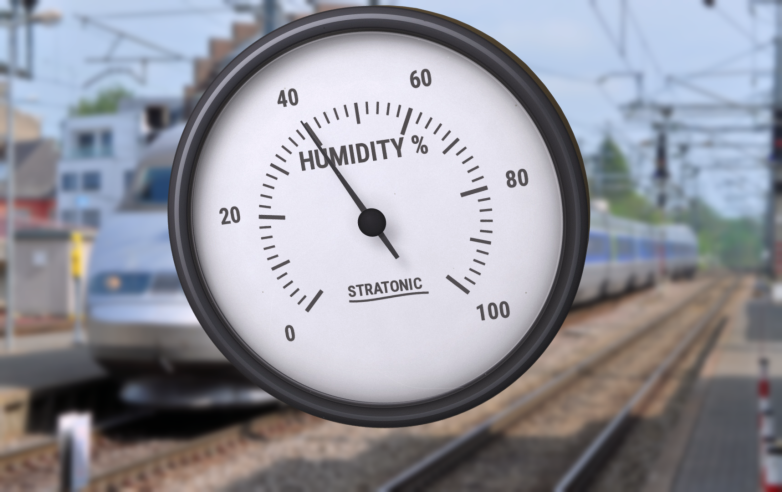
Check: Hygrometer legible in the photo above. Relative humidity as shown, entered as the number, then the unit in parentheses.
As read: 40 (%)
